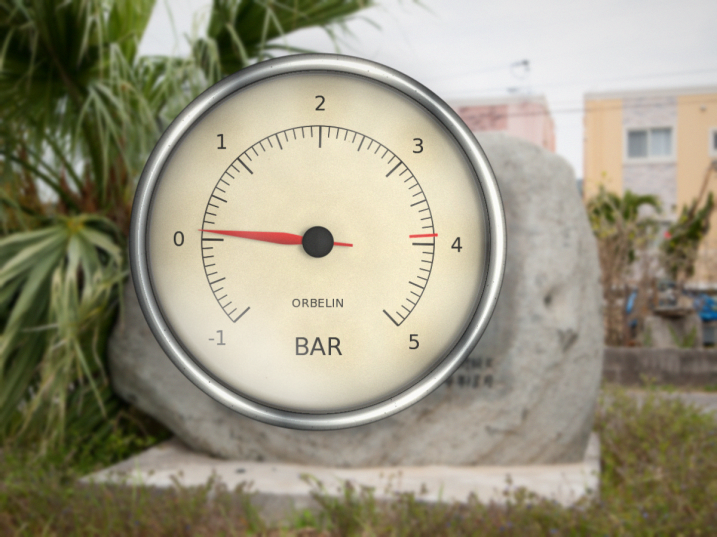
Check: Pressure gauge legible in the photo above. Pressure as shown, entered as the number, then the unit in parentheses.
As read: 0.1 (bar)
